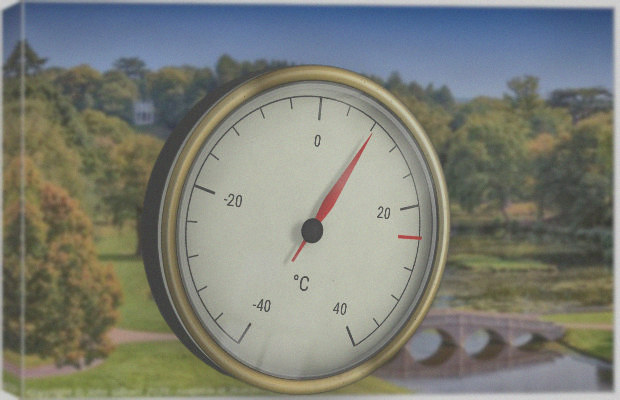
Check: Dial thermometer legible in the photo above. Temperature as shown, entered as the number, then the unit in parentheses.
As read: 8 (°C)
